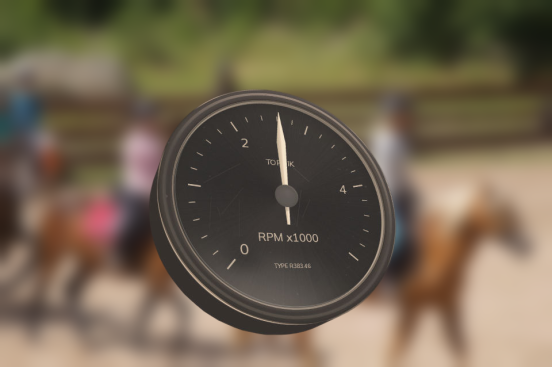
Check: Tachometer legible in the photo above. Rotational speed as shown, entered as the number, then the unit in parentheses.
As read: 2600 (rpm)
